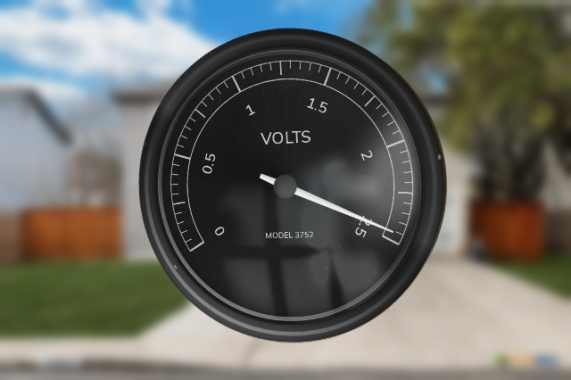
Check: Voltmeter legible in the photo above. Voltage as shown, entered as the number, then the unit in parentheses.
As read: 2.45 (V)
